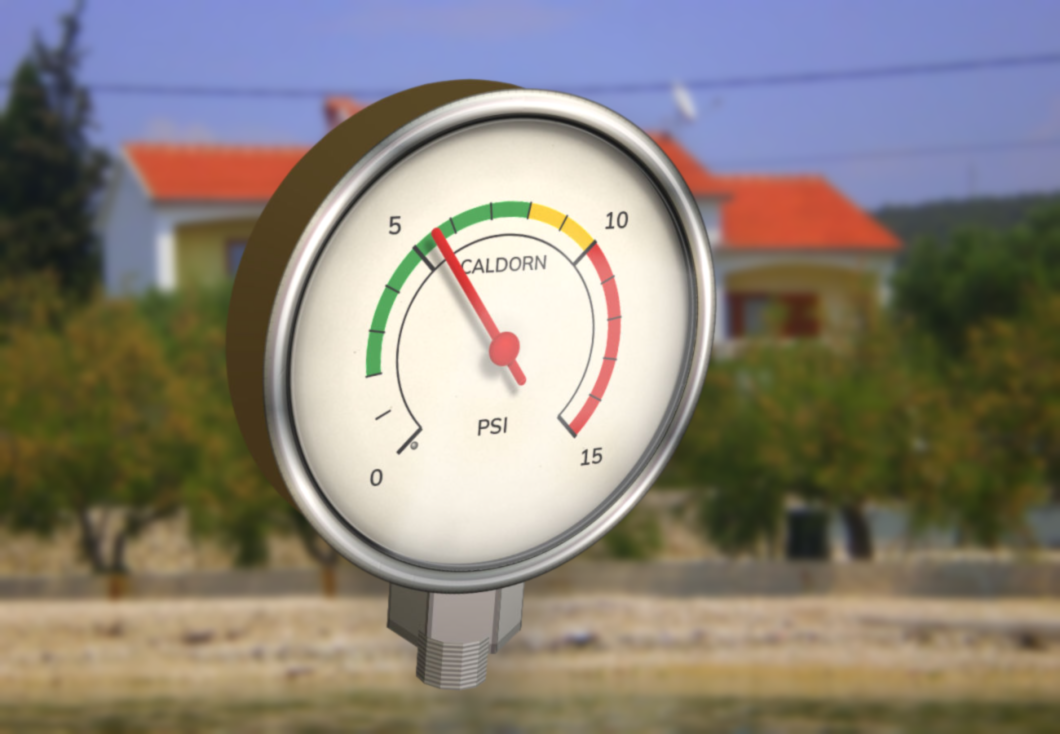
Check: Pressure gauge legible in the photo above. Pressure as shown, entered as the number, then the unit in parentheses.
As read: 5.5 (psi)
